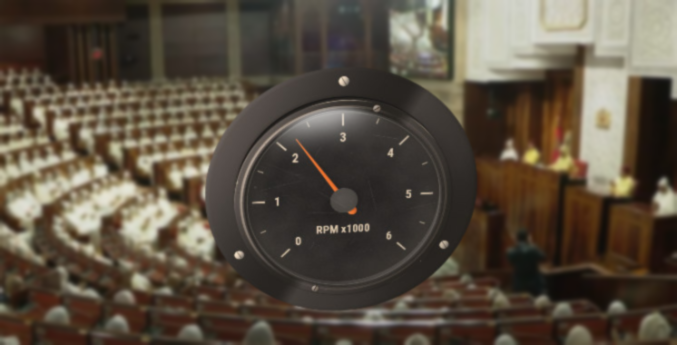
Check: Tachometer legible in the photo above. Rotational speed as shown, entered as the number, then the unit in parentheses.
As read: 2250 (rpm)
